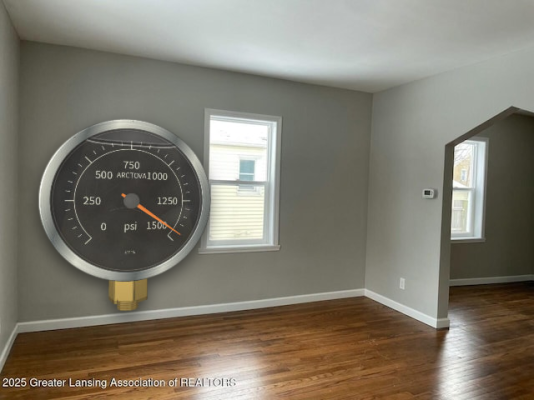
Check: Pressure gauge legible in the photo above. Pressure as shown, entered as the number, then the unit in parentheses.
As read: 1450 (psi)
